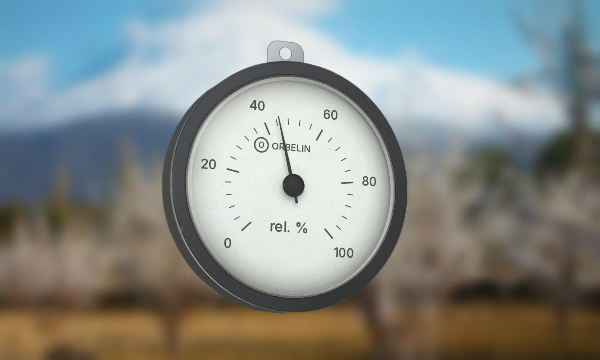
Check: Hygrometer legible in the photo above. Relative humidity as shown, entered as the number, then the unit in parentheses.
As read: 44 (%)
